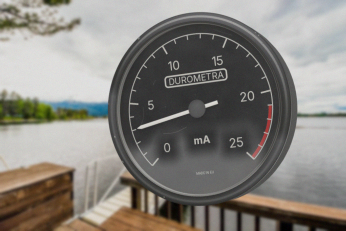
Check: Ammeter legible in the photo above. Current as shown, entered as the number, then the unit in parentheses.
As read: 3 (mA)
